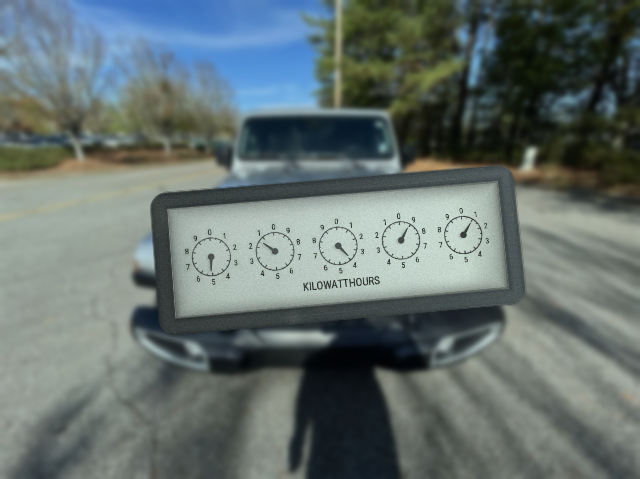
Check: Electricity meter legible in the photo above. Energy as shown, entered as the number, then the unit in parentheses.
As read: 51391 (kWh)
